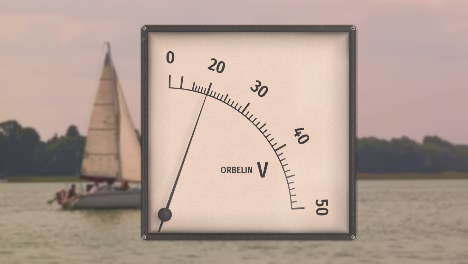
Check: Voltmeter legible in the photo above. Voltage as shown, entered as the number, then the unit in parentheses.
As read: 20 (V)
